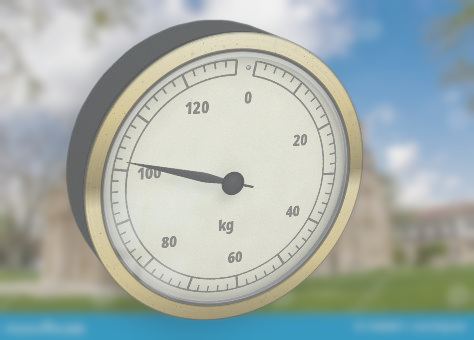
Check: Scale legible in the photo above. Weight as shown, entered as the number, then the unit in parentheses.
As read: 102 (kg)
